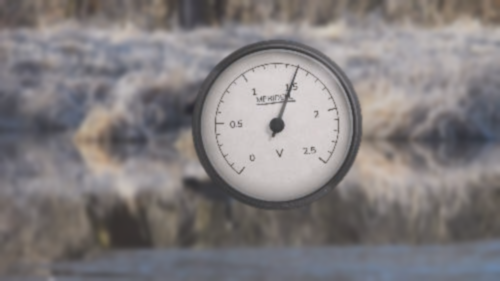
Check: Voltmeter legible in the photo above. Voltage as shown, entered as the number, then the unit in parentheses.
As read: 1.5 (V)
